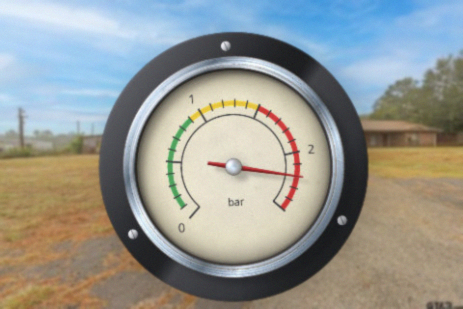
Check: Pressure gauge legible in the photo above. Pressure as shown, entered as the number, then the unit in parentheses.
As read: 2.2 (bar)
